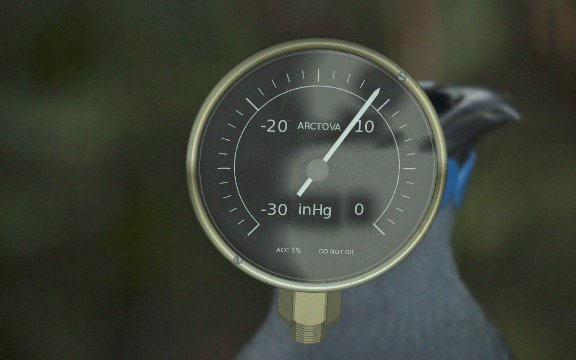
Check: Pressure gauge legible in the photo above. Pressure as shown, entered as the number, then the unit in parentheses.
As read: -11 (inHg)
